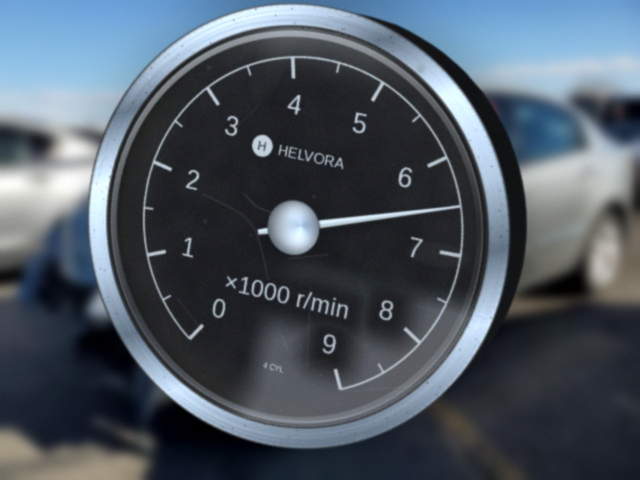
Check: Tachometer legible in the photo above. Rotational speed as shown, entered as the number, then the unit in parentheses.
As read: 6500 (rpm)
